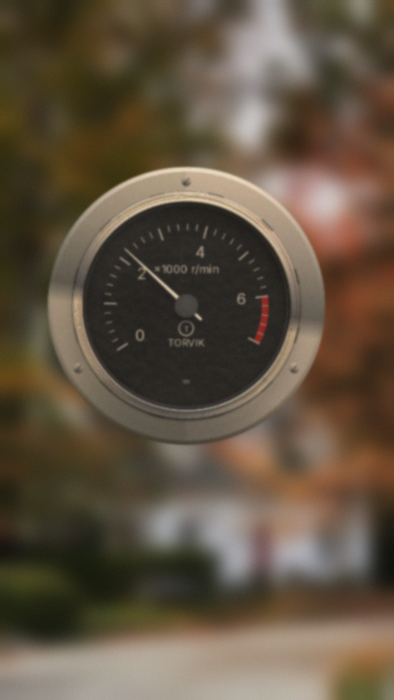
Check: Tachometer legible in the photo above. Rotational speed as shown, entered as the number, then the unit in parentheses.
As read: 2200 (rpm)
